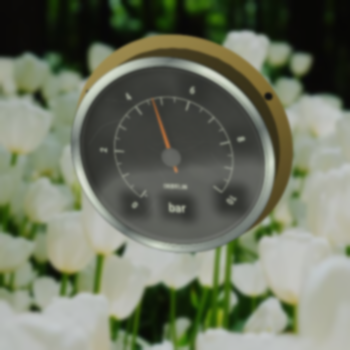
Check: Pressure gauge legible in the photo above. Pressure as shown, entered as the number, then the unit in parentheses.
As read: 4.75 (bar)
